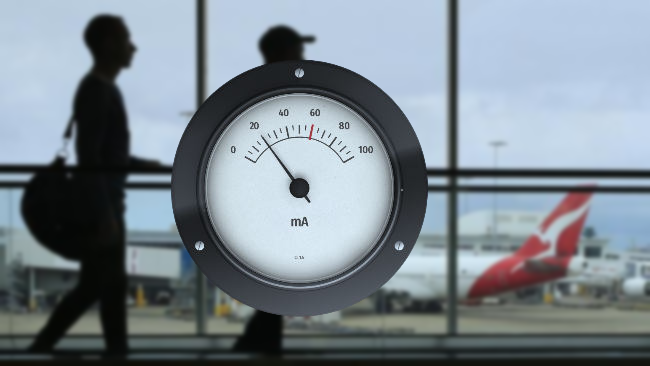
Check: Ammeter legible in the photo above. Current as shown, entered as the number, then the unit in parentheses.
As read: 20 (mA)
